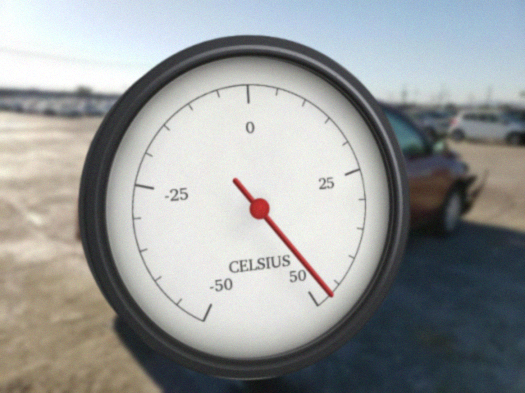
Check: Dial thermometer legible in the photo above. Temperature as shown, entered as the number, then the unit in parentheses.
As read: 47.5 (°C)
